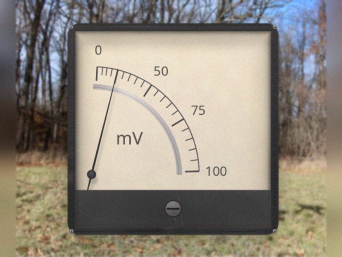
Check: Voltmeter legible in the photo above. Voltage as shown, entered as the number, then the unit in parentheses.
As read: 25 (mV)
